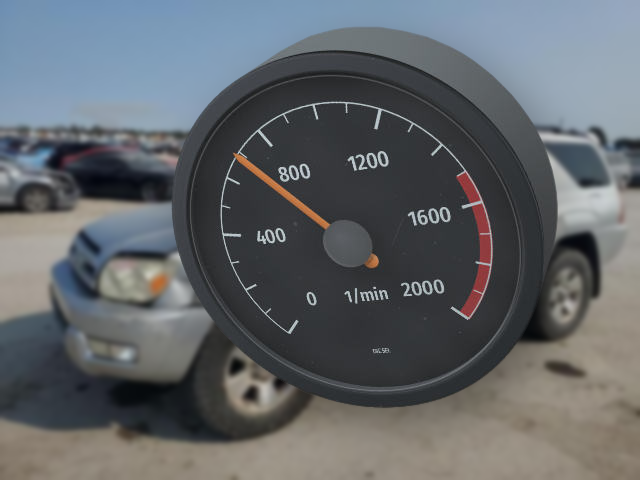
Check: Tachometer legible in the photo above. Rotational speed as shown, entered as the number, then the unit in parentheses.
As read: 700 (rpm)
